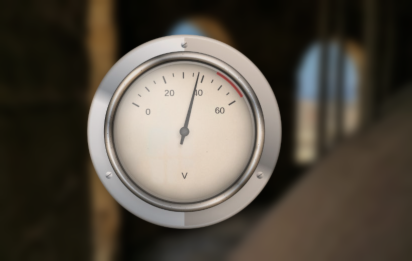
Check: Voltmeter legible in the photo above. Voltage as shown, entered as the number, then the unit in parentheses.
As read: 37.5 (V)
